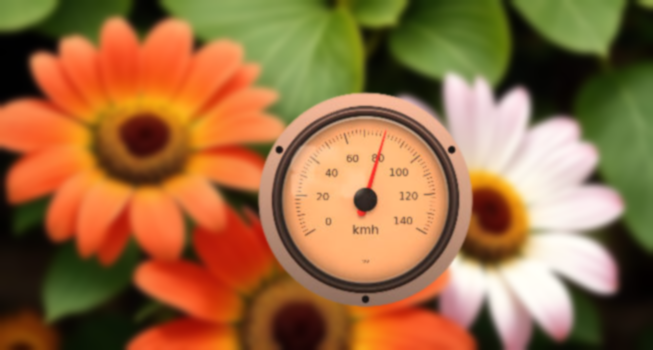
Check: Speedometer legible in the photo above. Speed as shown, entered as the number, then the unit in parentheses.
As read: 80 (km/h)
